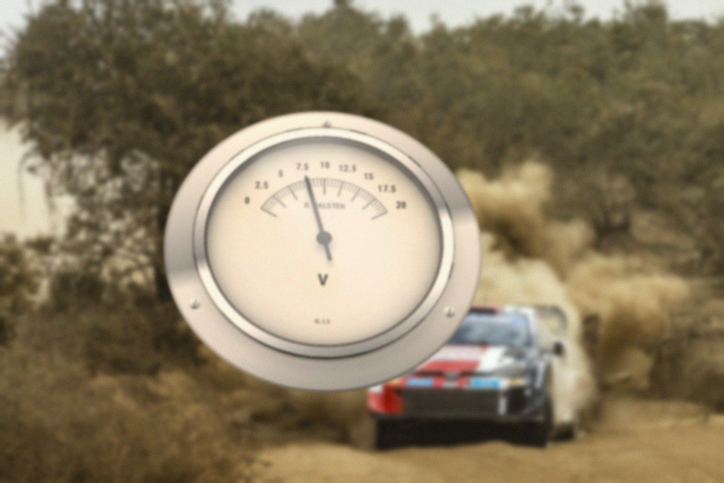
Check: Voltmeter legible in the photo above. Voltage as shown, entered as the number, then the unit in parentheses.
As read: 7.5 (V)
